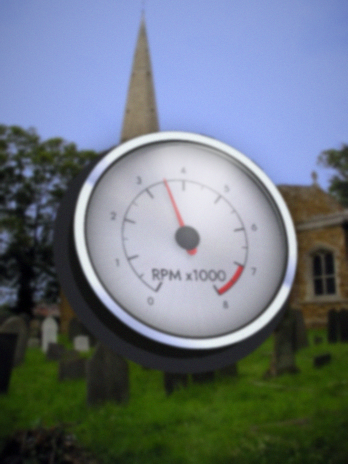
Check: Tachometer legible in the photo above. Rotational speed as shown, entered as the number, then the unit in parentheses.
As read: 3500 (rpm)
